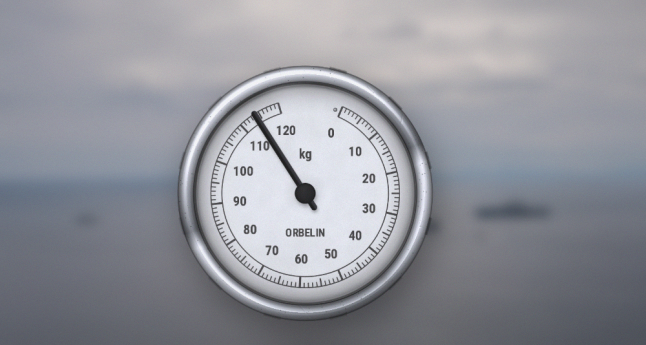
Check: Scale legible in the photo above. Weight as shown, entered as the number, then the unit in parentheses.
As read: 114 (kg)
